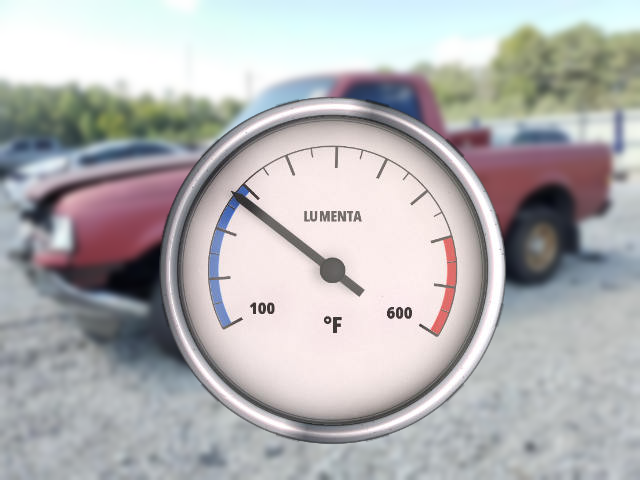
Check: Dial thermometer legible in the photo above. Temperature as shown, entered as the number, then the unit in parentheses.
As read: 237.5 (°F)
